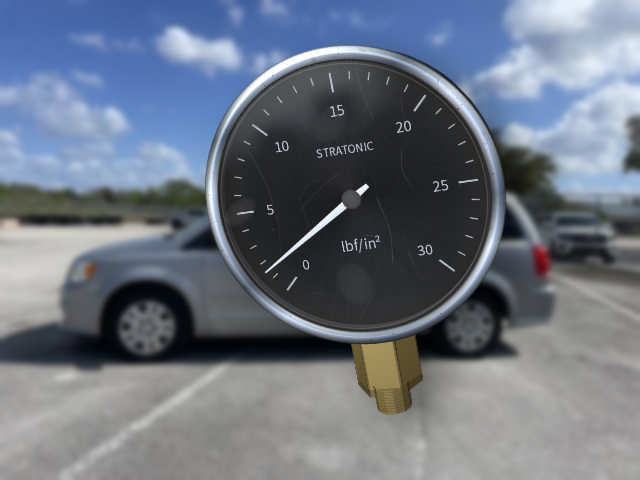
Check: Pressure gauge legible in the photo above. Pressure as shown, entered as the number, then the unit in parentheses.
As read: 1.5 (psi)
